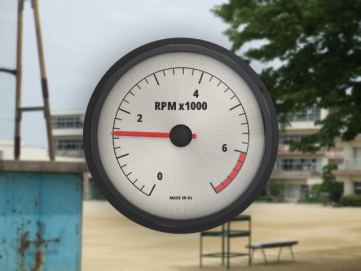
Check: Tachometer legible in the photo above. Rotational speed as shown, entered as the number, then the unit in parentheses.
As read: 1500 (rpm)
